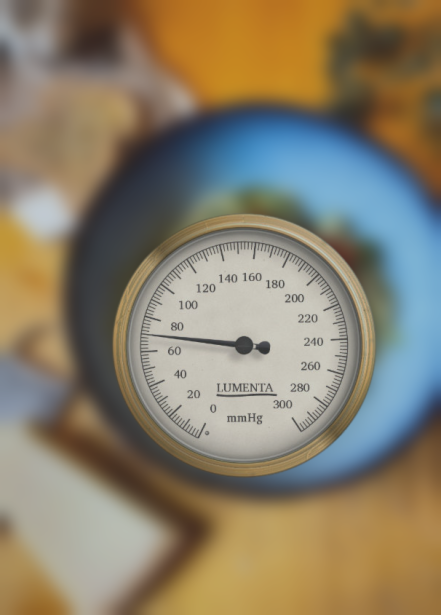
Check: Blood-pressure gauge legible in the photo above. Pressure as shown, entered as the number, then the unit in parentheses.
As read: 70 (mmHg)
